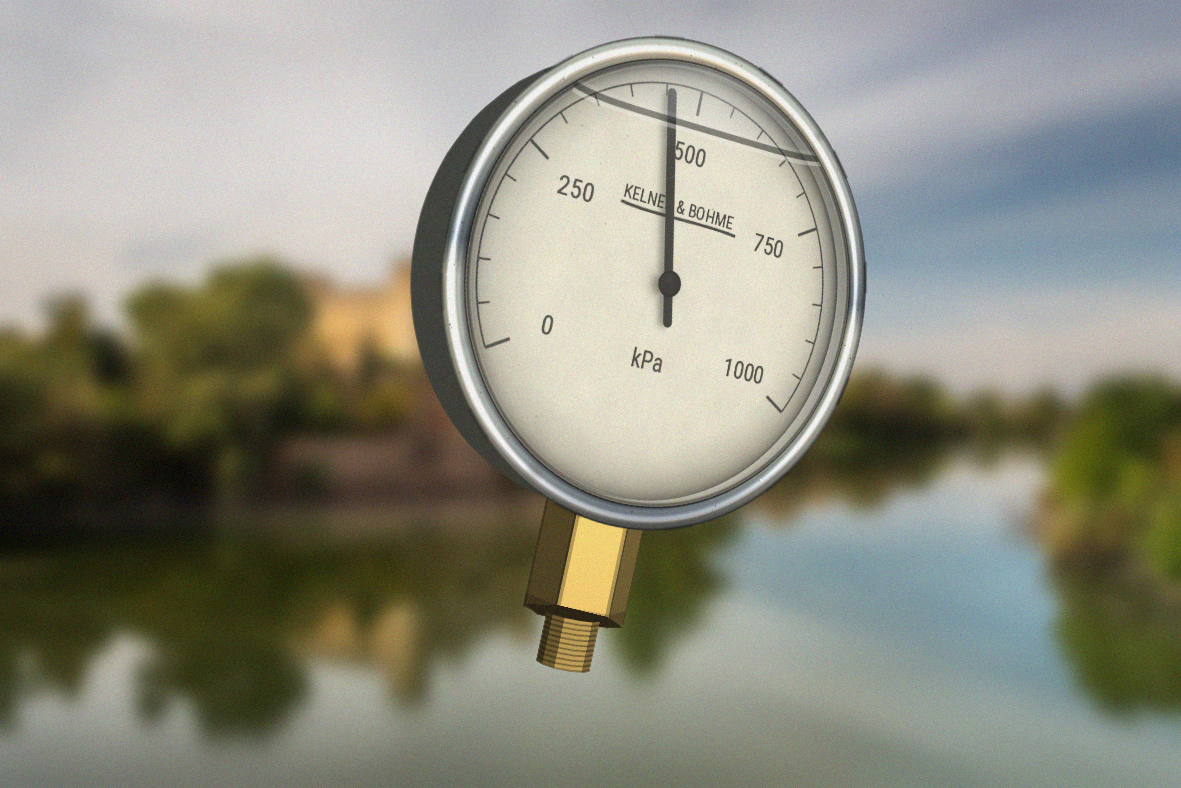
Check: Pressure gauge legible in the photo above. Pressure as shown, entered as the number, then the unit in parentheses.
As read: 450 (kPa)
